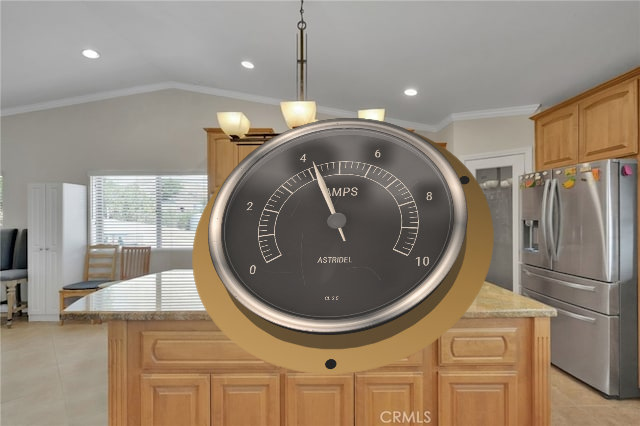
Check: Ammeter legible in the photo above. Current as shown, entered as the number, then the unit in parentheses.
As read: 4.2 (A)
